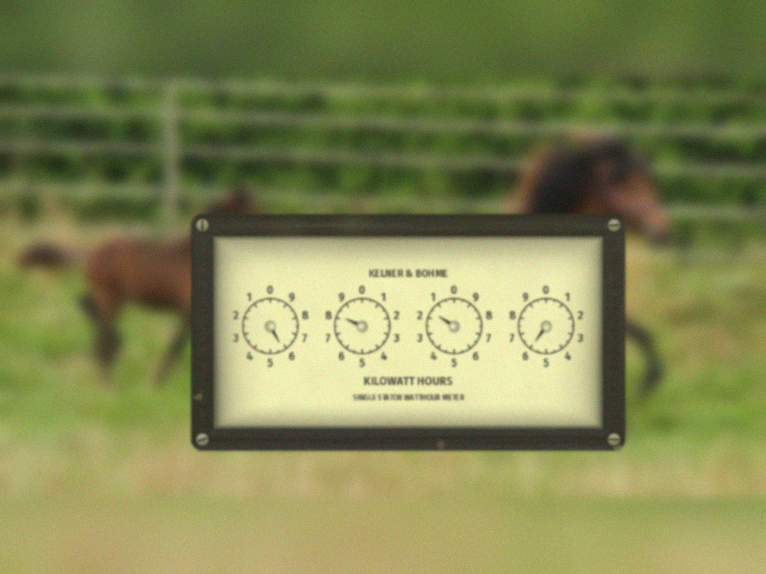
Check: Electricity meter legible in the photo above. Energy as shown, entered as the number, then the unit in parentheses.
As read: 5816 (kWh)
